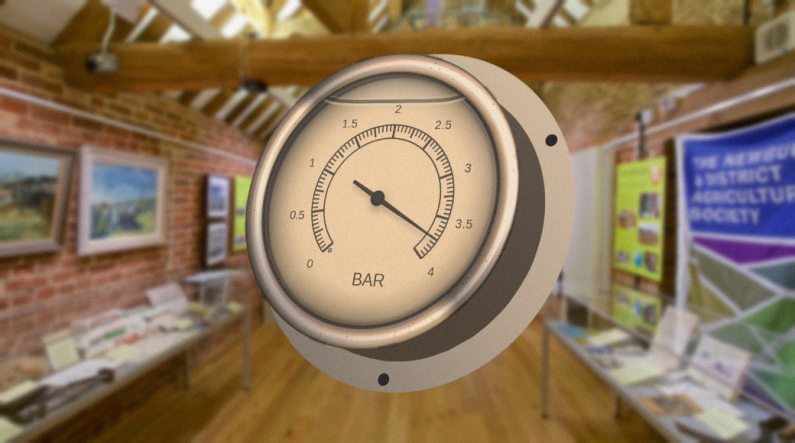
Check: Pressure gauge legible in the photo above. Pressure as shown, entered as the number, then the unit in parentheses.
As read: 3.75 (bar)
